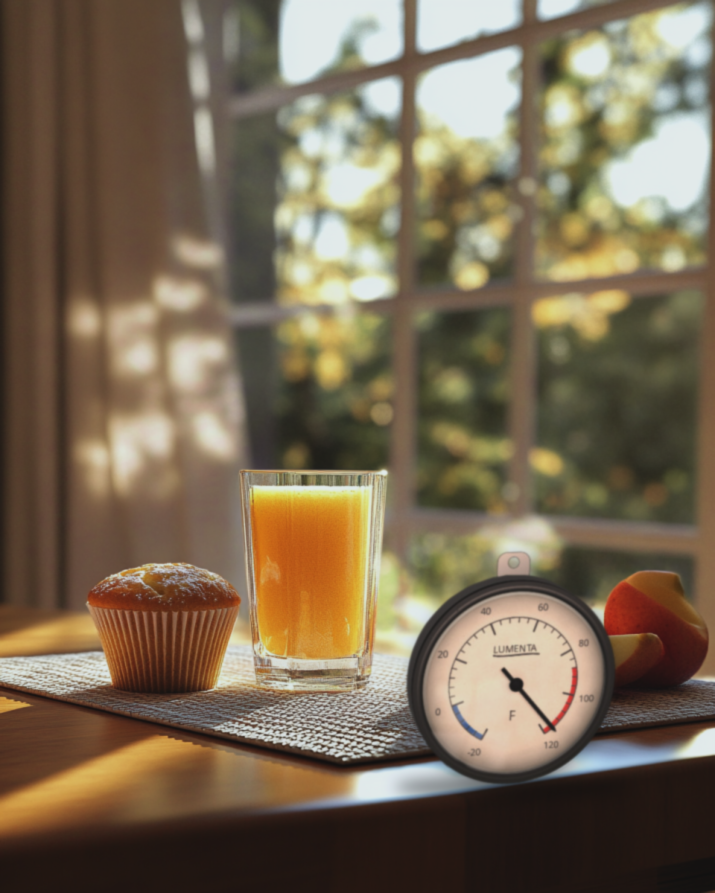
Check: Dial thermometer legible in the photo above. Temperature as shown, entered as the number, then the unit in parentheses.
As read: 116 (°F)
